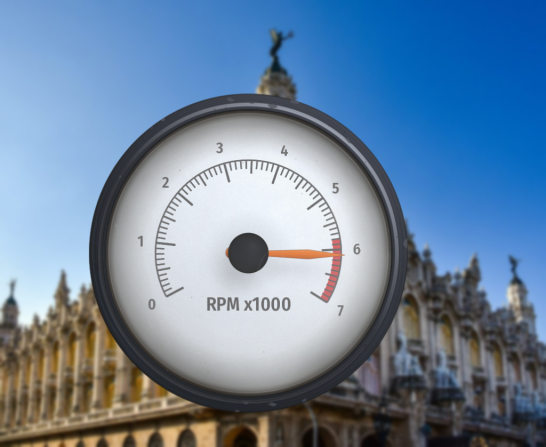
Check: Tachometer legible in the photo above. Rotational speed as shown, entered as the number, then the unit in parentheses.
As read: 6100 (rpm)
